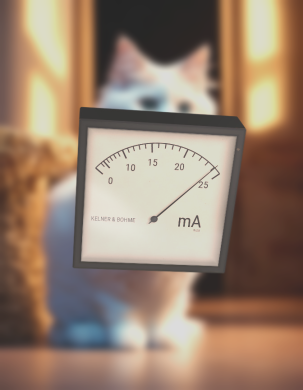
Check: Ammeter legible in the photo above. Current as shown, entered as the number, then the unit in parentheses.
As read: 24 (mA)
